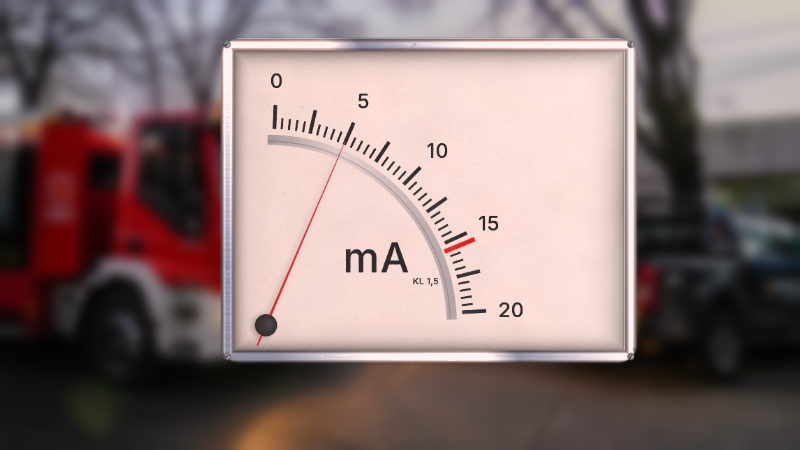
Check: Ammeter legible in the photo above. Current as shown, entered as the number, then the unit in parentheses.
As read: 5 (mA)
